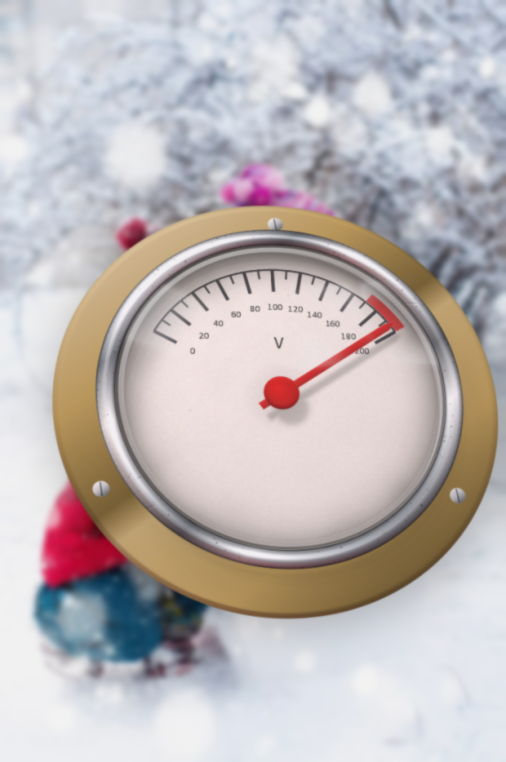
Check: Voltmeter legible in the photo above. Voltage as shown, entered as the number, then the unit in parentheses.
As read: 195 (V)
